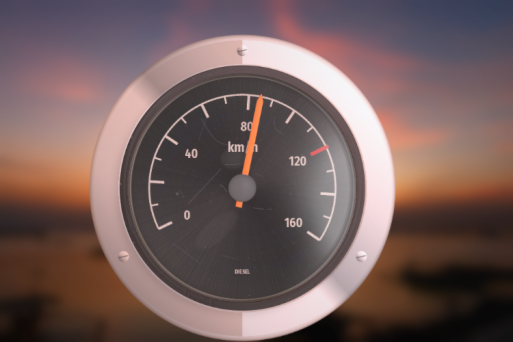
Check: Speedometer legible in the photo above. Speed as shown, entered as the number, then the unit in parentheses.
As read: 85 (km/h)
